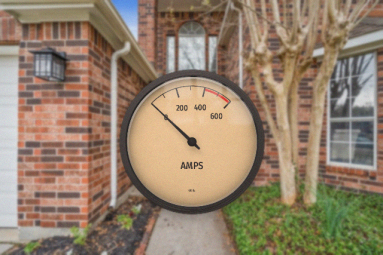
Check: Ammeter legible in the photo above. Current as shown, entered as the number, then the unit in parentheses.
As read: 0 (A)
